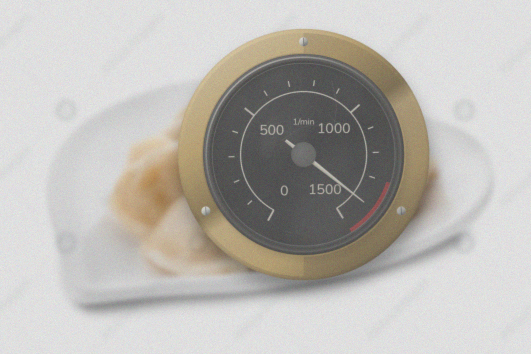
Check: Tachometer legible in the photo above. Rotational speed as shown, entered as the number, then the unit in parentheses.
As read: 1400 (rpm)
